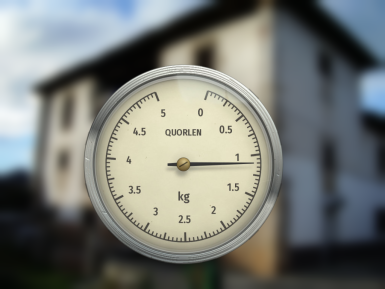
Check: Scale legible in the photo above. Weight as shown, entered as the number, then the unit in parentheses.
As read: 1.1 (kg)
